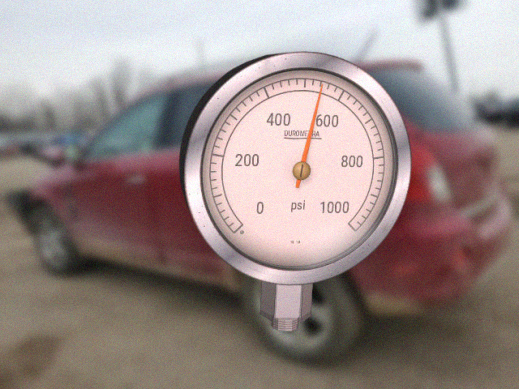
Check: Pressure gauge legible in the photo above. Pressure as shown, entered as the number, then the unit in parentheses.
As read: 540 (psi)
